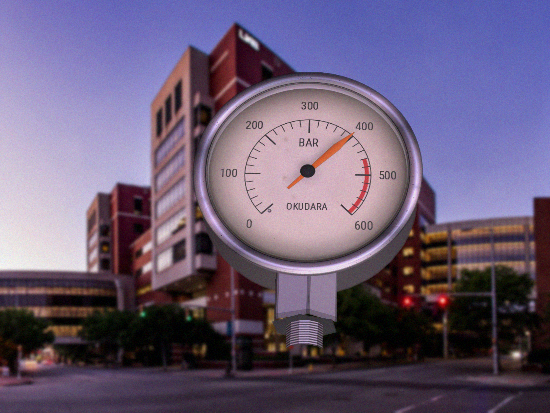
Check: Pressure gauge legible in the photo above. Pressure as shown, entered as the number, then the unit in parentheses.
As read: 400 (bar)
